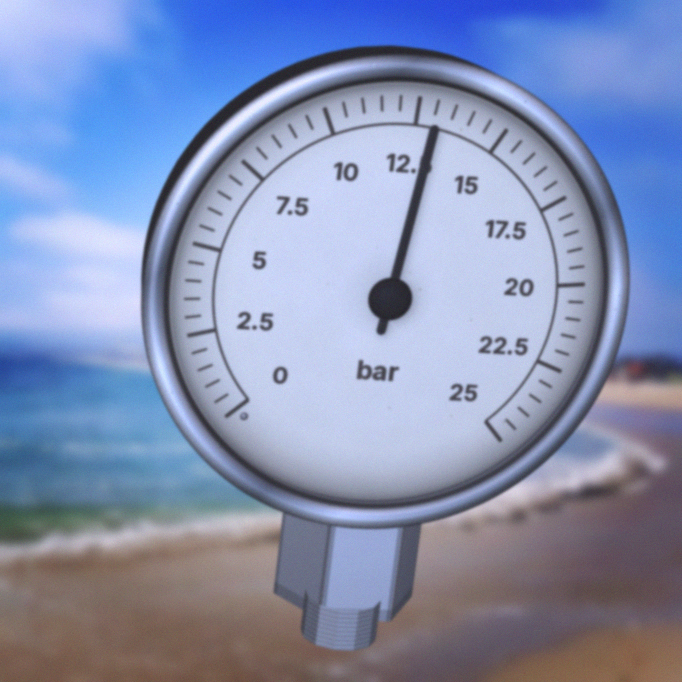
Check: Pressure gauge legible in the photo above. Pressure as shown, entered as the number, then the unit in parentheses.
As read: 13 (bar)
